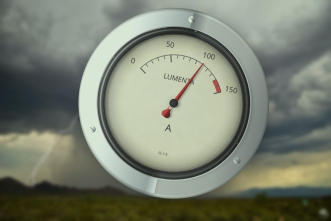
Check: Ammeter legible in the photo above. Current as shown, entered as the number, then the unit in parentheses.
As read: 100 (A)
